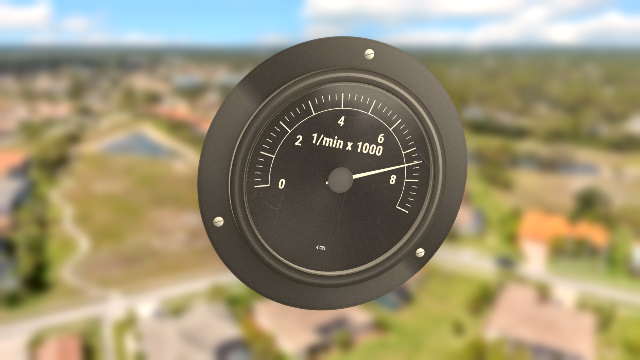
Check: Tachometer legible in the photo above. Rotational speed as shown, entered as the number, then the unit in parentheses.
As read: 7400 (rpm)
